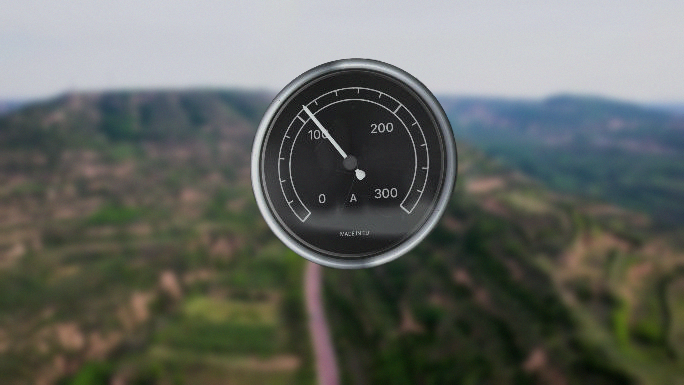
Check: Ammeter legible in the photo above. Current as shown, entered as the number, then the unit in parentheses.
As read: 110 (A)
